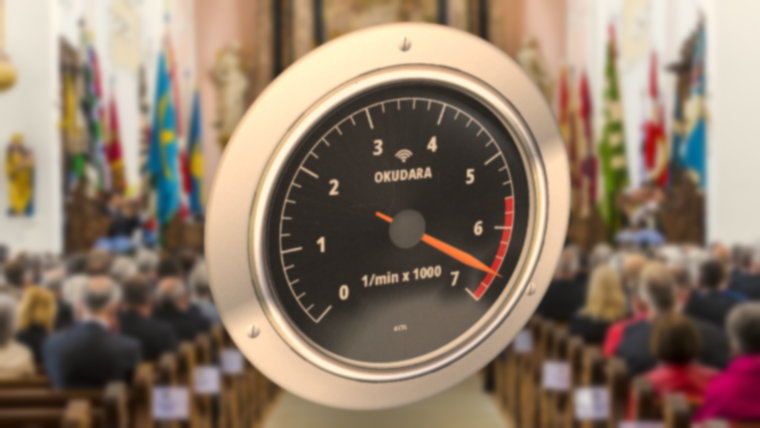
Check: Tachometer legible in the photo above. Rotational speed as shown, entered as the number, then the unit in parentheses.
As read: 6600 (rpm)
